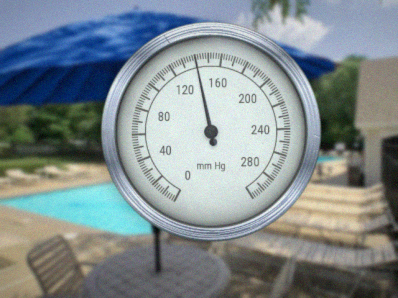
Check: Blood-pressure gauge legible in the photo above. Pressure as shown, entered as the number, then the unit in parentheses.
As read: 140 (mmHg)
